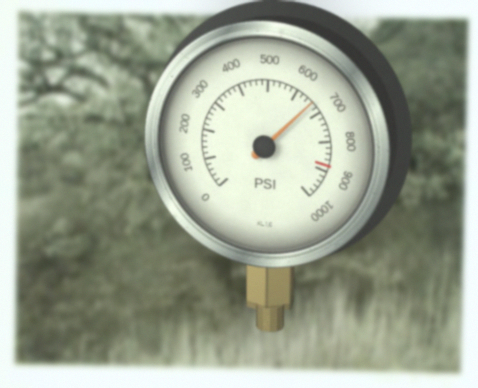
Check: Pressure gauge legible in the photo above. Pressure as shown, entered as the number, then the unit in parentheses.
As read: 660 (psi)
